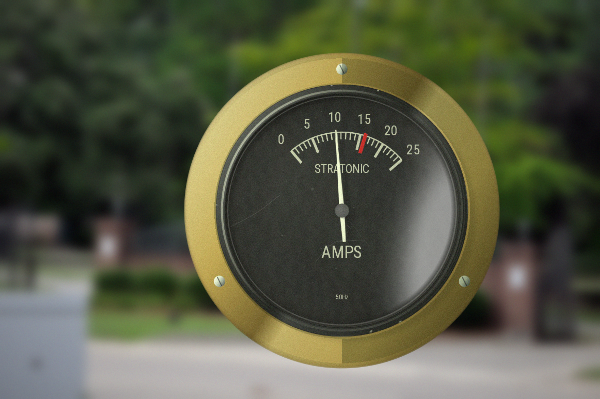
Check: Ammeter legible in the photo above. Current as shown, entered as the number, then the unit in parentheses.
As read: 10 (A)
